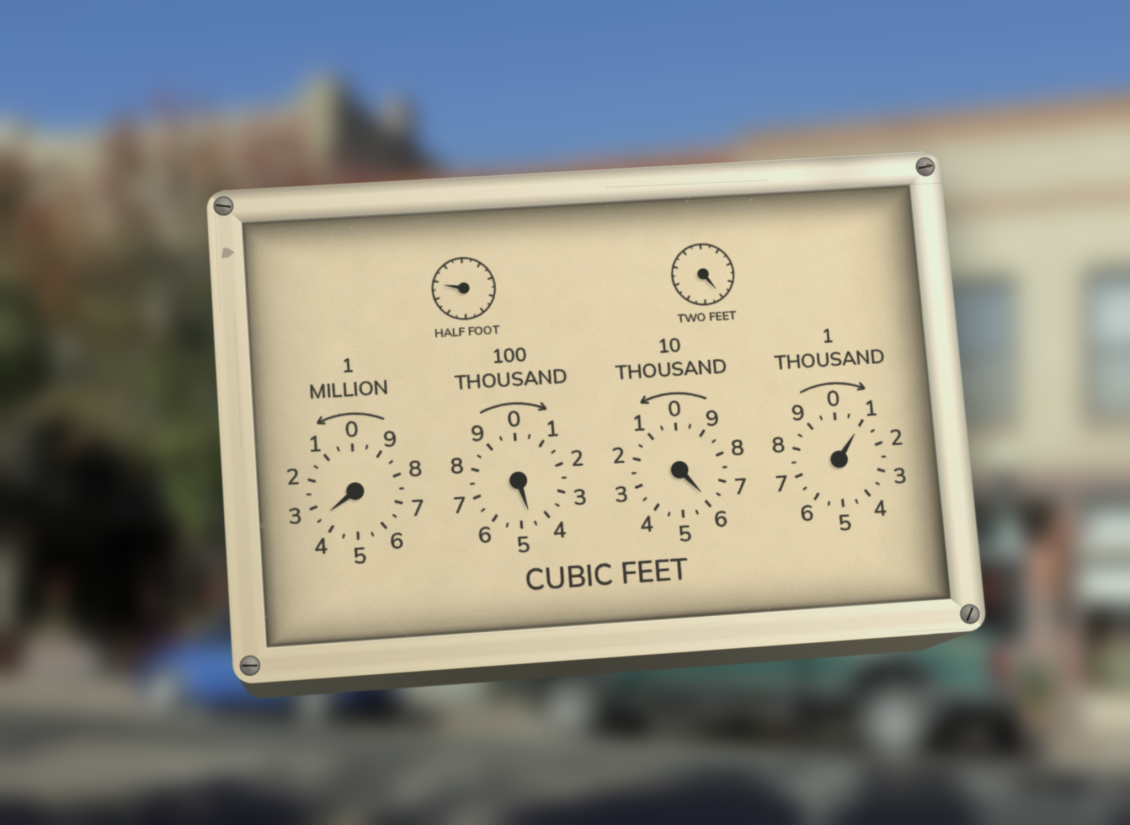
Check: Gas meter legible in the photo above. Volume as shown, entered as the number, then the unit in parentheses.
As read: 346100 (ft³)
